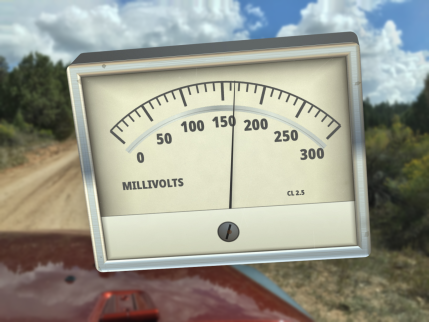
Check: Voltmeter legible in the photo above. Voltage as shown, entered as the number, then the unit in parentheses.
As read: 165 (mV)
